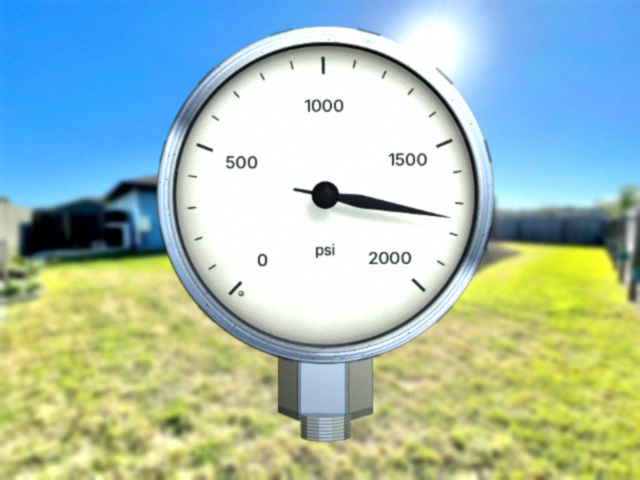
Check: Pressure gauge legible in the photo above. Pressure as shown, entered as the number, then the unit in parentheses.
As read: 1750 (psi)
